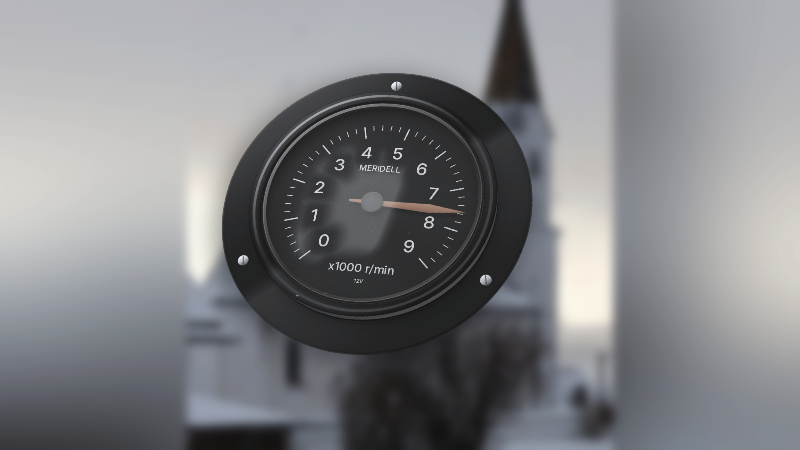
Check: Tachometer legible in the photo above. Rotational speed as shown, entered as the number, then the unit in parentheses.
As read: 7600 (rpm)
